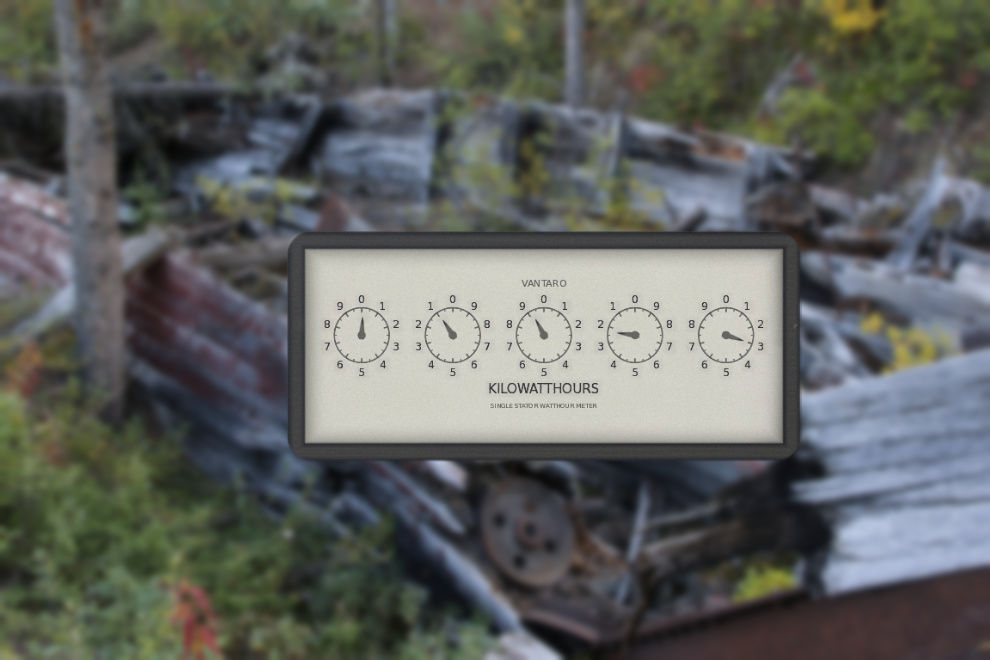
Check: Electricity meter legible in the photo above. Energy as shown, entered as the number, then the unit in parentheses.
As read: 923 (kWh)
